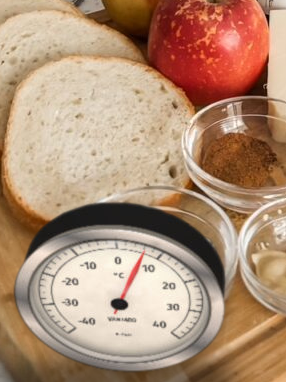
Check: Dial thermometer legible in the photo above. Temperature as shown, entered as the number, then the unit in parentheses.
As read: 6 (°C)
